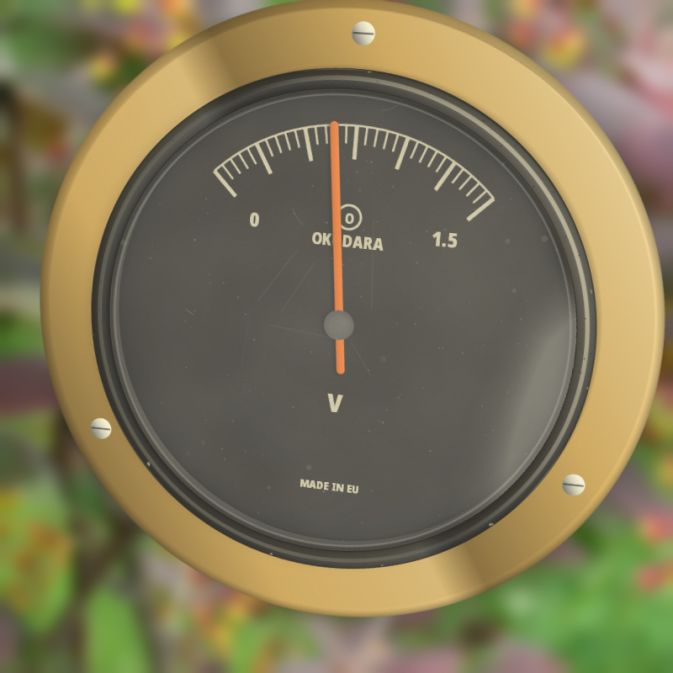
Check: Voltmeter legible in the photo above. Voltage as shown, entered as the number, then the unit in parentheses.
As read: 0.65 (V)
